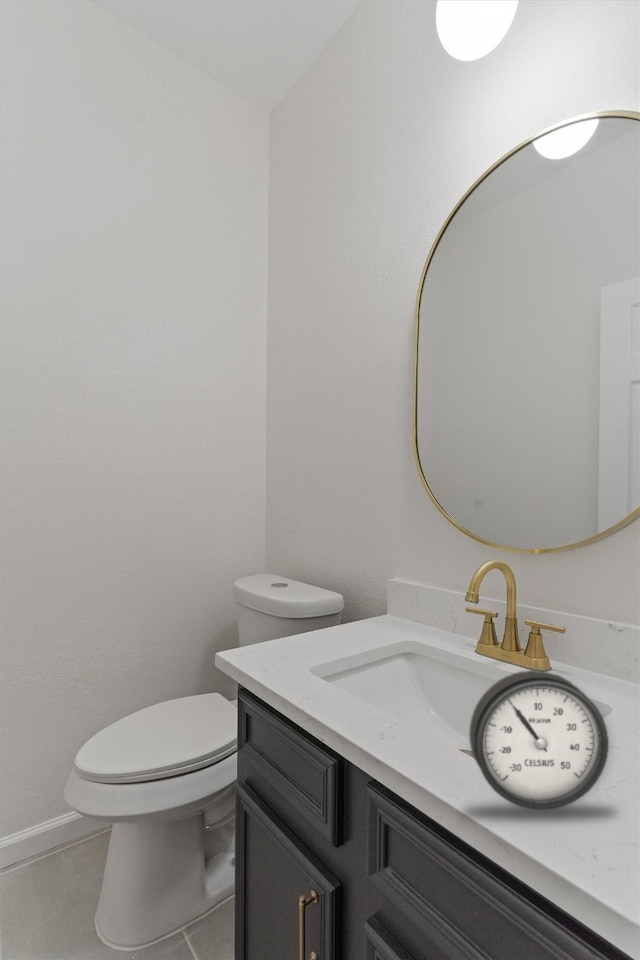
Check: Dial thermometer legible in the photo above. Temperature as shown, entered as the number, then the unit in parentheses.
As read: 0 (°C)
